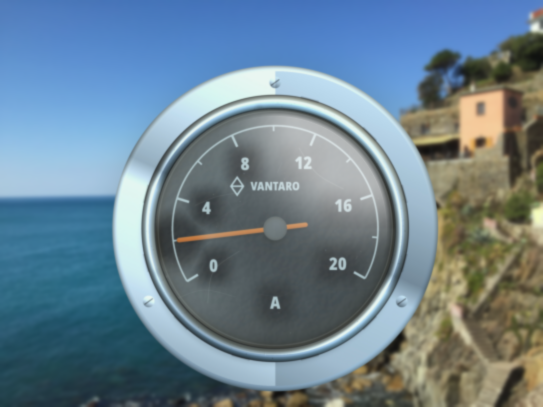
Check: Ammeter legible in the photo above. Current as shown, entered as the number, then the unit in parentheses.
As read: 2 (A)
